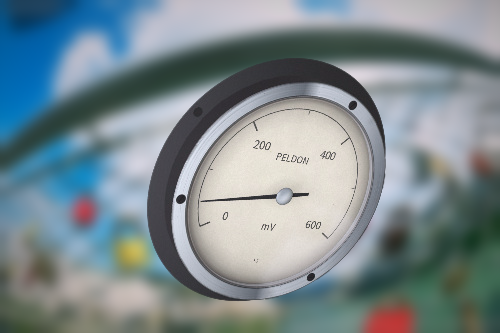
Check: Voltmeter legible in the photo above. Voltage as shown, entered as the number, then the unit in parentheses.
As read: 50 (mV)
